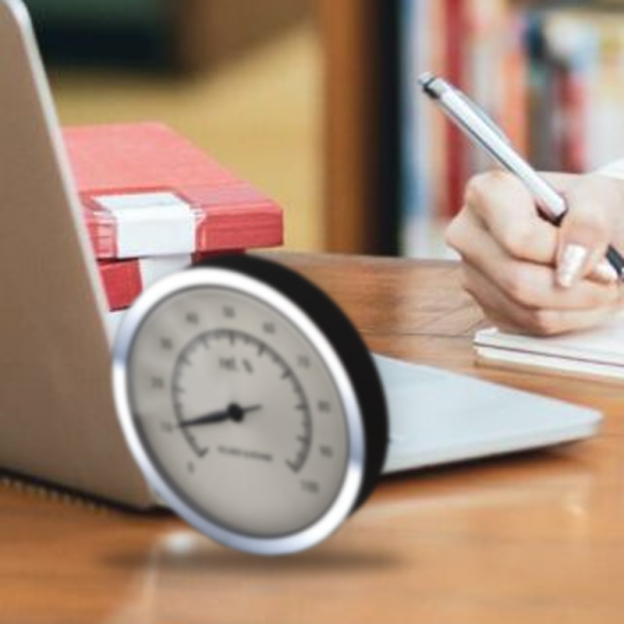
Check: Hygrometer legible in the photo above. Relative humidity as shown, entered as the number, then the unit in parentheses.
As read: 10 (%)
